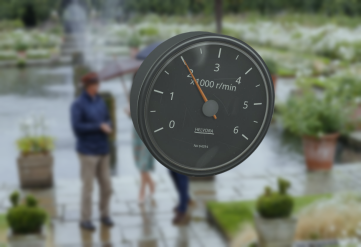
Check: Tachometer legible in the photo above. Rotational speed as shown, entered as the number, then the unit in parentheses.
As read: 2000 (rpm)
